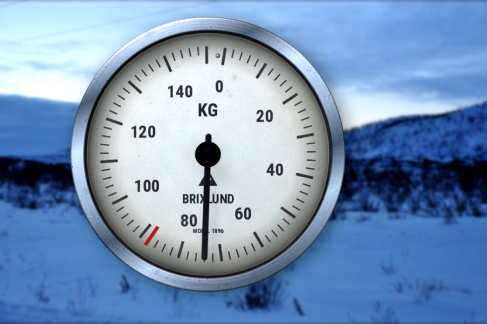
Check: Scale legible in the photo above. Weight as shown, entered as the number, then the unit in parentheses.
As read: 74 (kg)
